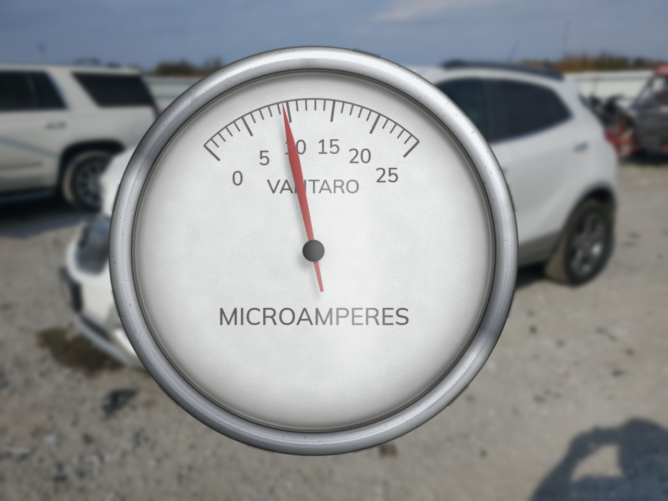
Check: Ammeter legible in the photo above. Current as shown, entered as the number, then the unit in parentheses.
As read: 9.5 (µA)
